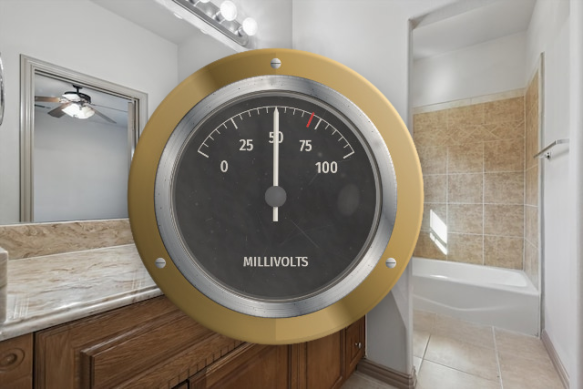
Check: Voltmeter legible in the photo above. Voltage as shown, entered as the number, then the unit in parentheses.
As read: 50 (mV)
